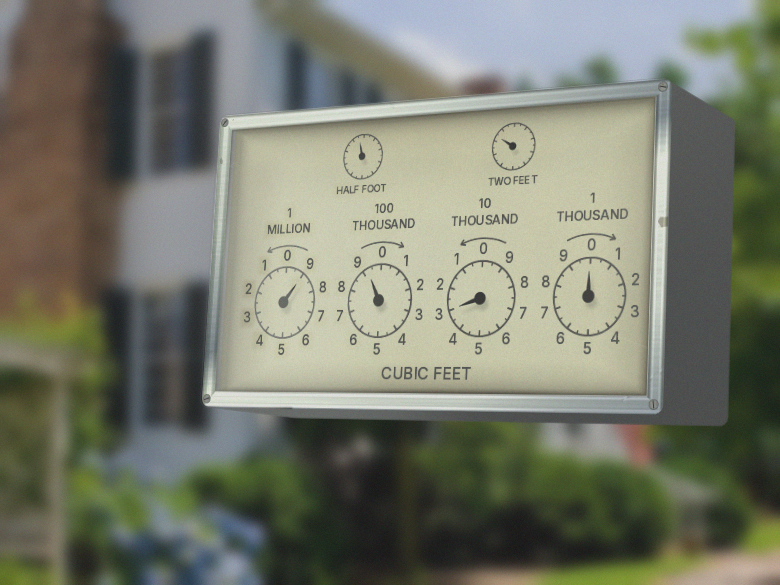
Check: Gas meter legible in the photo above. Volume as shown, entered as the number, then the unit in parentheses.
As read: 893000 (ft³)
